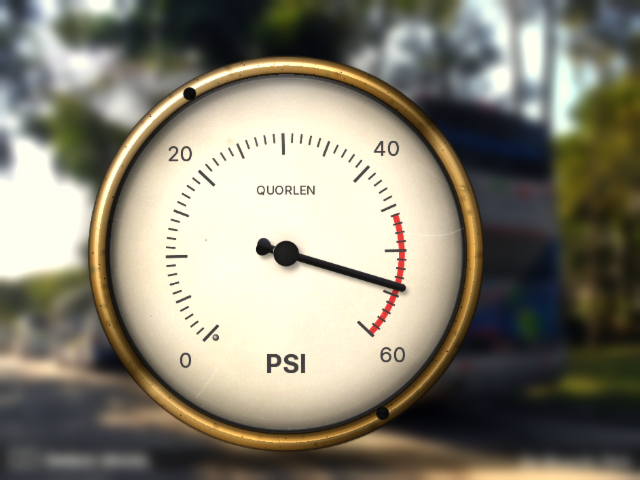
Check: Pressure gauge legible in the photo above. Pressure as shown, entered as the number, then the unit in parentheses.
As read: 54 (psi)
